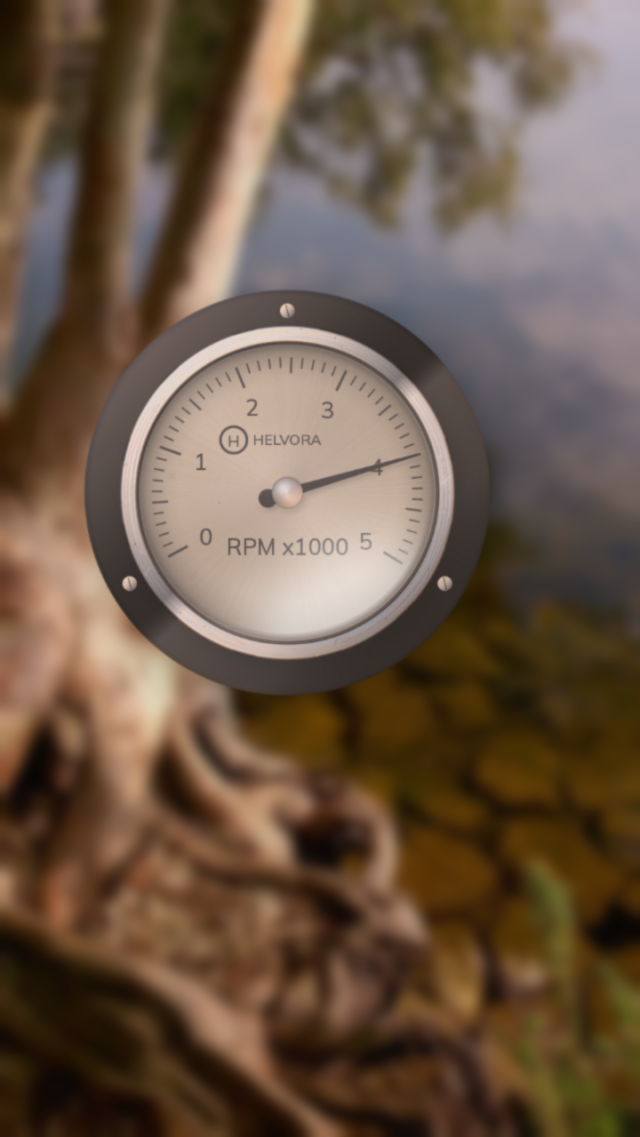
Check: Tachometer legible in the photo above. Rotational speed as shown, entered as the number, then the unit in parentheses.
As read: 4000 (rpm)
